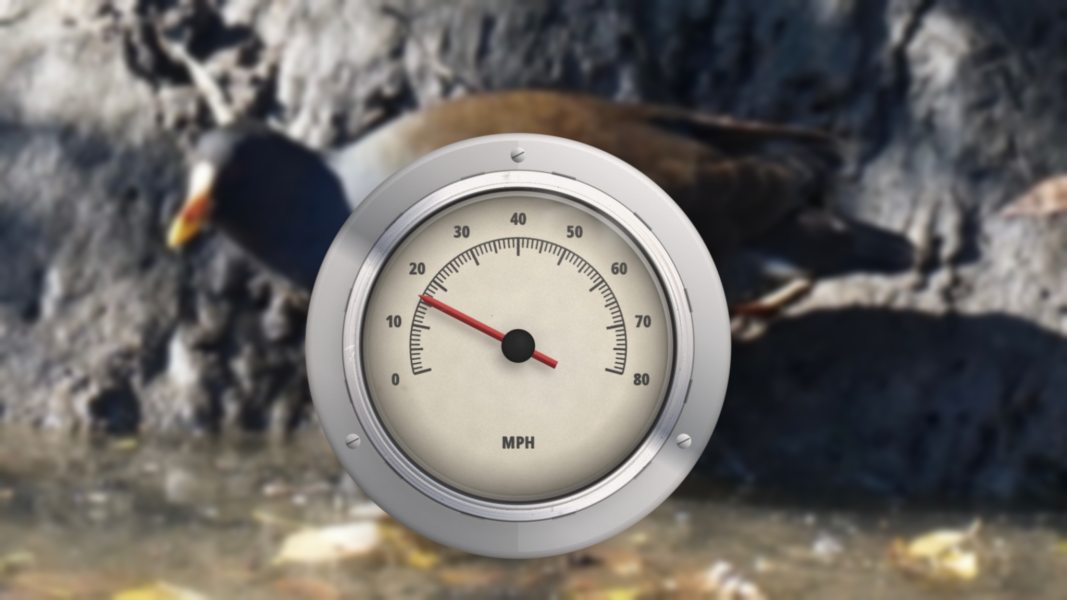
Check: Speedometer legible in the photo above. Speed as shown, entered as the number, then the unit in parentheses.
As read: 16 (mph)
